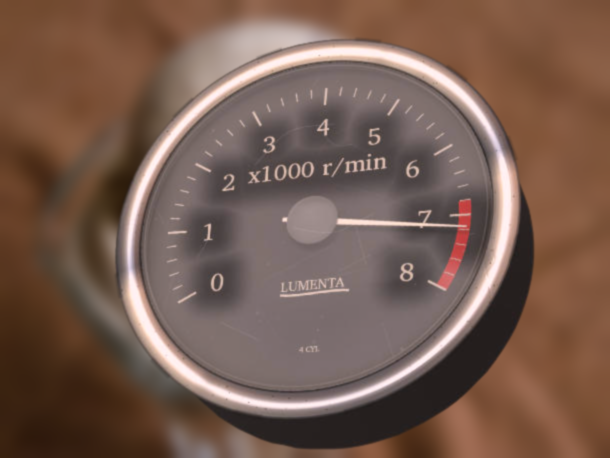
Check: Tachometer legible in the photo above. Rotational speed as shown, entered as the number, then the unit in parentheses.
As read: 7200 (rpm)
